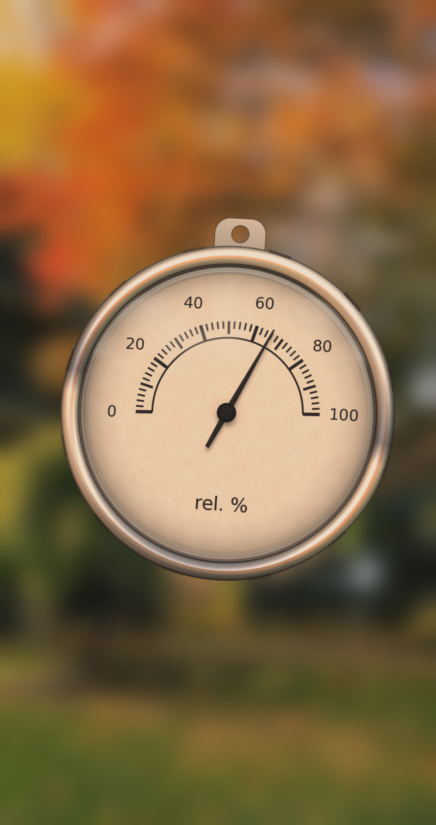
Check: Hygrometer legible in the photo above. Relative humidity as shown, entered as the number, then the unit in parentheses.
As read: 66 (%)
